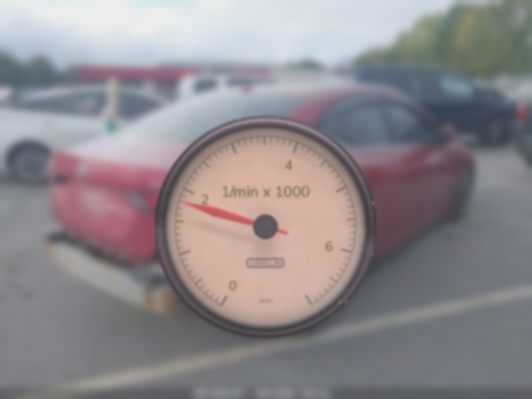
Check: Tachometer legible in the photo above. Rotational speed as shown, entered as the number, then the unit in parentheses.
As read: 1800 (rpm)
